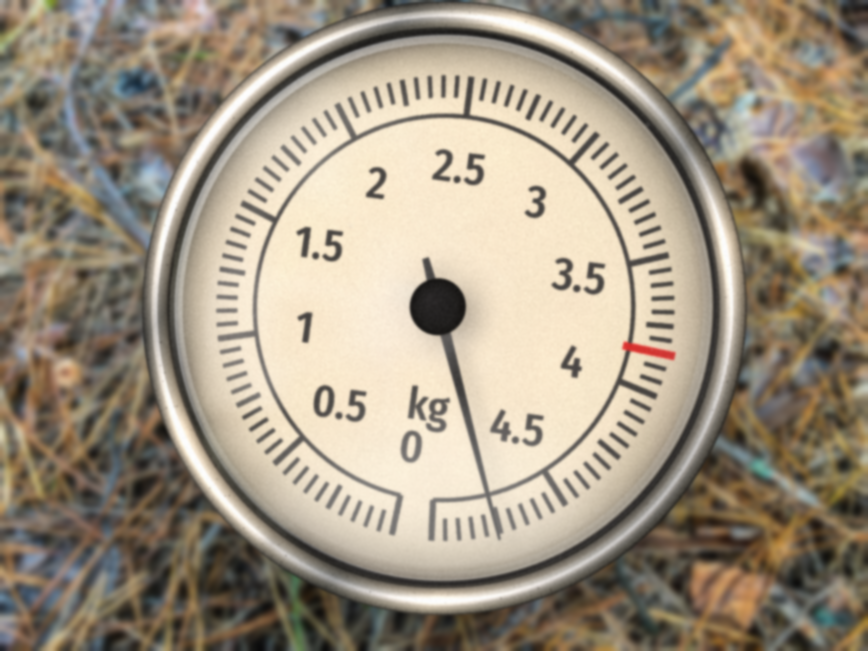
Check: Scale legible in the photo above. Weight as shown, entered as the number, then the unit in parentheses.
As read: 4.75 (kg)
